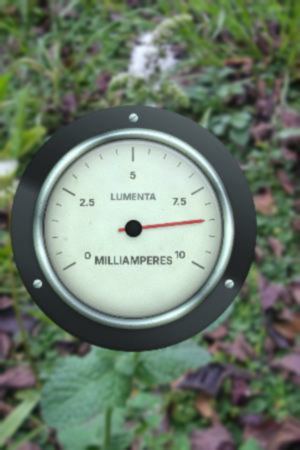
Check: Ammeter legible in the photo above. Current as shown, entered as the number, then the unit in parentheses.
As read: 8.5 (mA)
